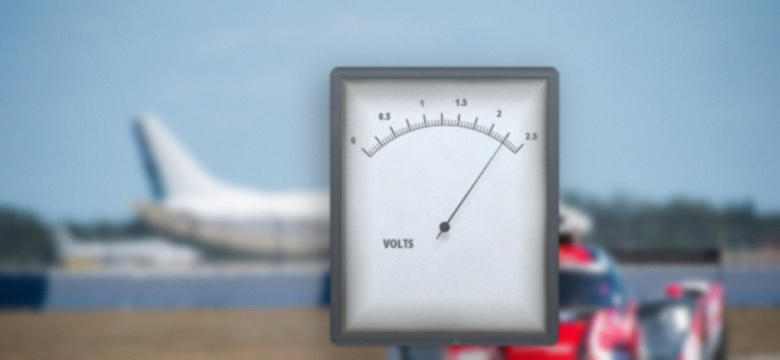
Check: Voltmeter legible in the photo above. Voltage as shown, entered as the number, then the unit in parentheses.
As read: 2.25 (V)
